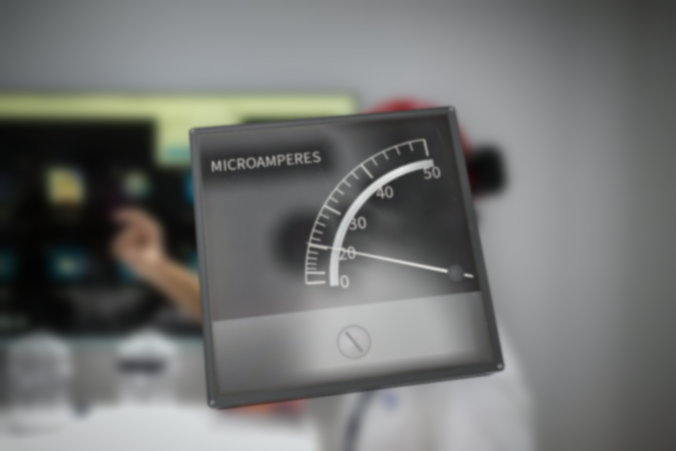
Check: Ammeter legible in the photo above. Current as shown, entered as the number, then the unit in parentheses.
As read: 20 (µA)
